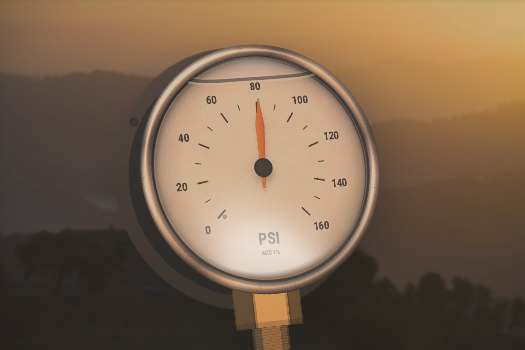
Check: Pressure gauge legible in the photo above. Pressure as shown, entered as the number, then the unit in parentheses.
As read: 80 (psi)
